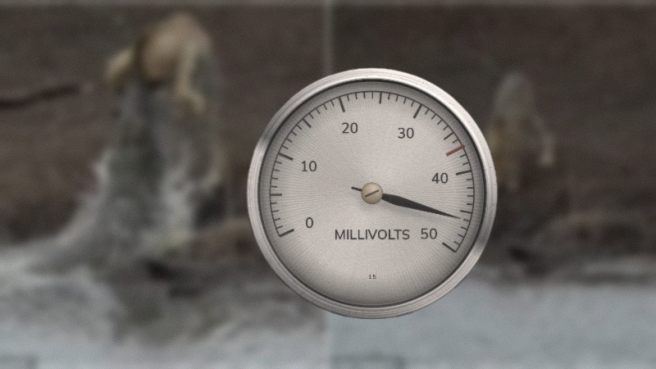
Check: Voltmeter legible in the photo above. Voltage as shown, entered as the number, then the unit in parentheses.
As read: 46 (mV)
